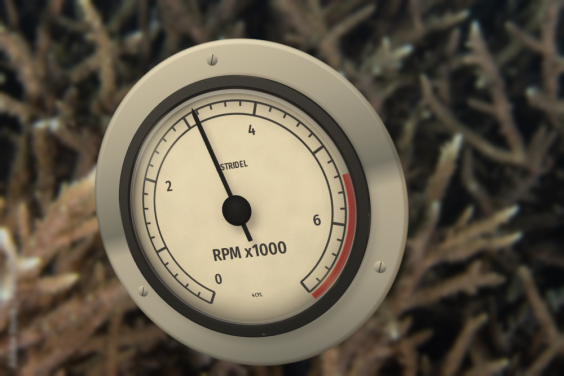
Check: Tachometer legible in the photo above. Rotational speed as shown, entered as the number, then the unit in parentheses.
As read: 3200 (rpm)
